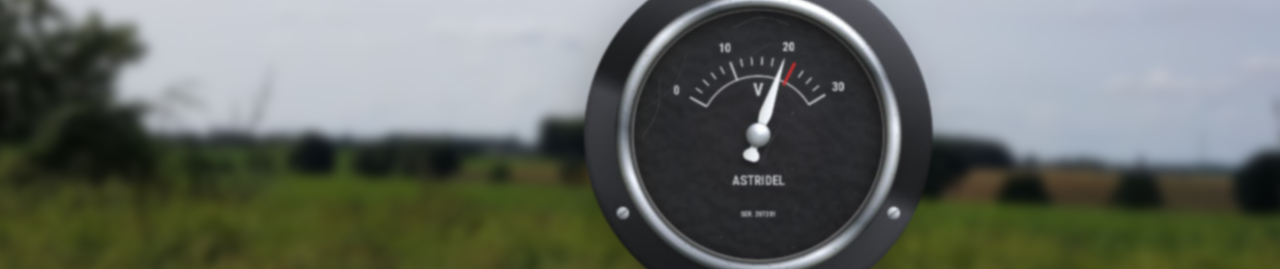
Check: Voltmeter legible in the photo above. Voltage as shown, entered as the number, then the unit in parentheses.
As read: 20 (V)
